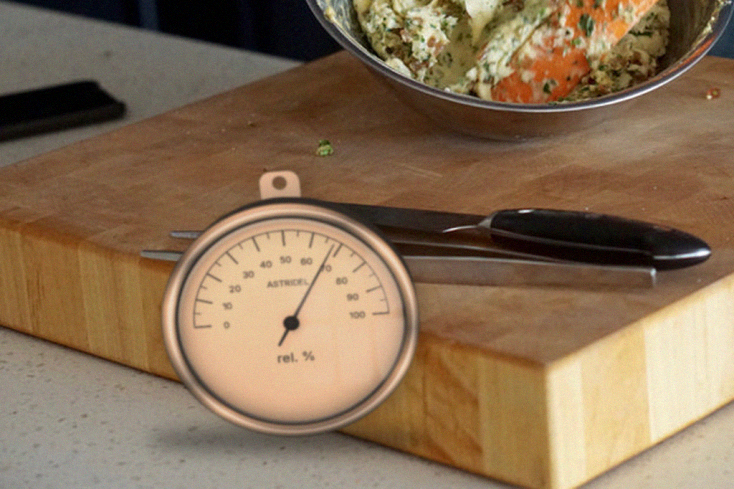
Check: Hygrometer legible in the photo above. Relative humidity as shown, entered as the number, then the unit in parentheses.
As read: 67.5 (%)
